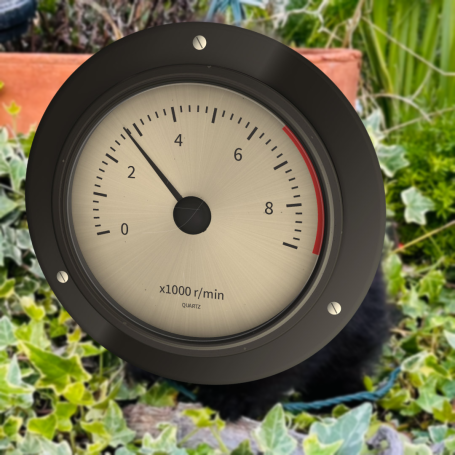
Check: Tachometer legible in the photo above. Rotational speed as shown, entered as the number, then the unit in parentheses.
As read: 2800 (rpm)
